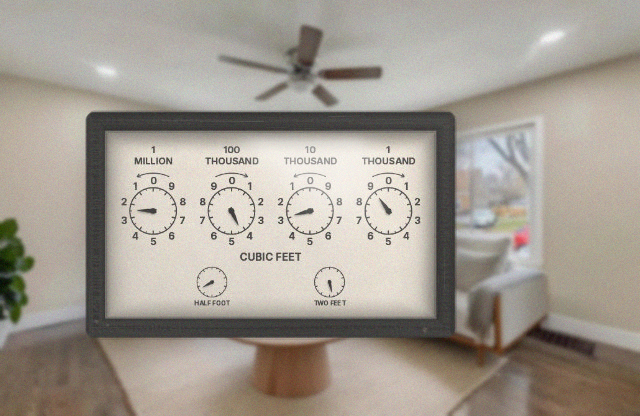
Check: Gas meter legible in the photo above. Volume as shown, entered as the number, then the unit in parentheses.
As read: 242900 (ft³)
